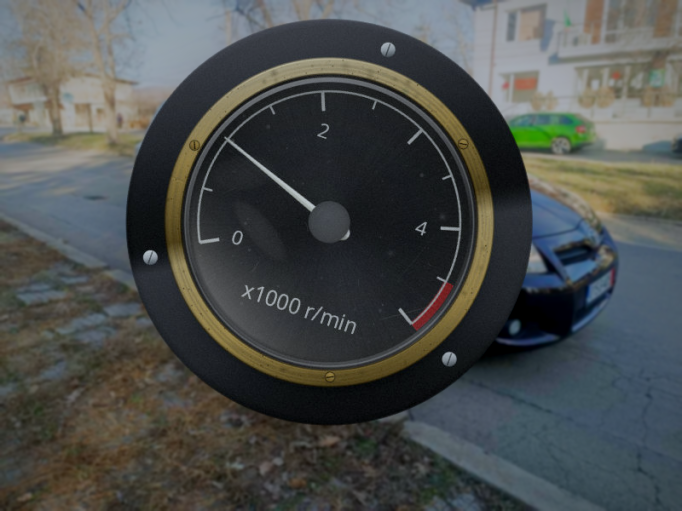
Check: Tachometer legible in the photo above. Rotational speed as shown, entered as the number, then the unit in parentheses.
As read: 1000 (rpm)
